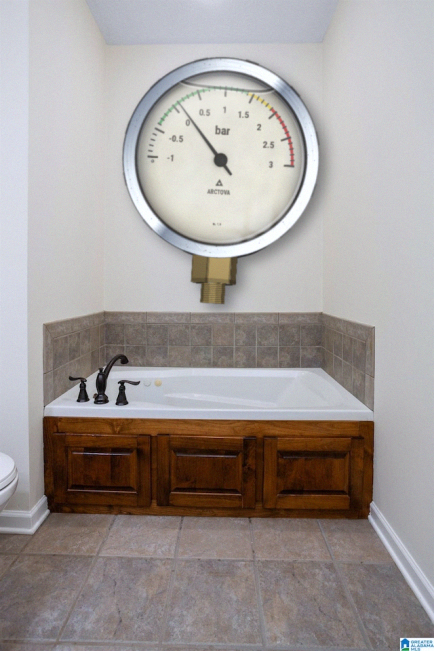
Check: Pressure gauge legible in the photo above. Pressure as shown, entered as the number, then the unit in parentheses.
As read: 0.1 (bar)
